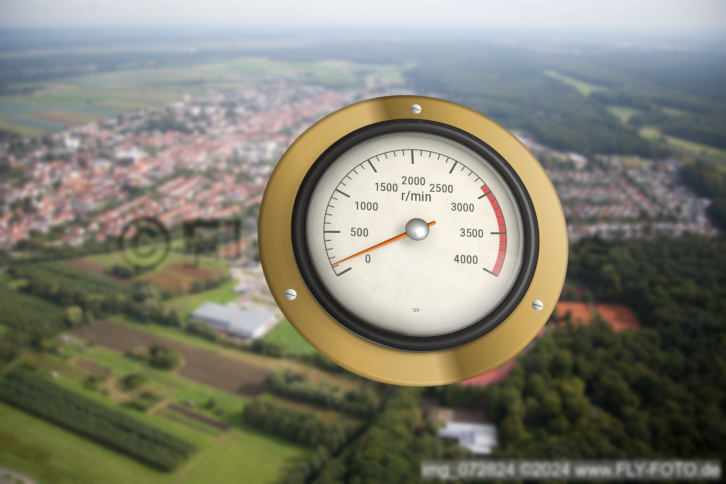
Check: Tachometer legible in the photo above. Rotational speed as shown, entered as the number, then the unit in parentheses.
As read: 100 (rpm)
